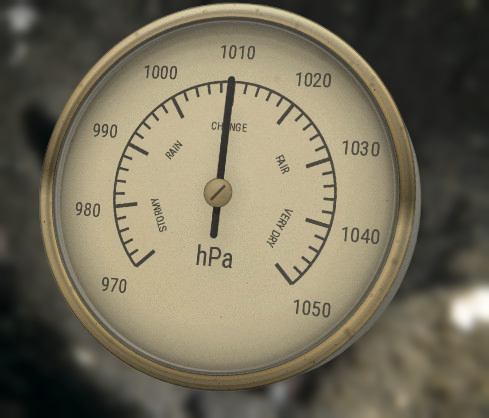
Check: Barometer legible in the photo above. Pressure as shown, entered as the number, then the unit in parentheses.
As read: 1010 (hPa)
